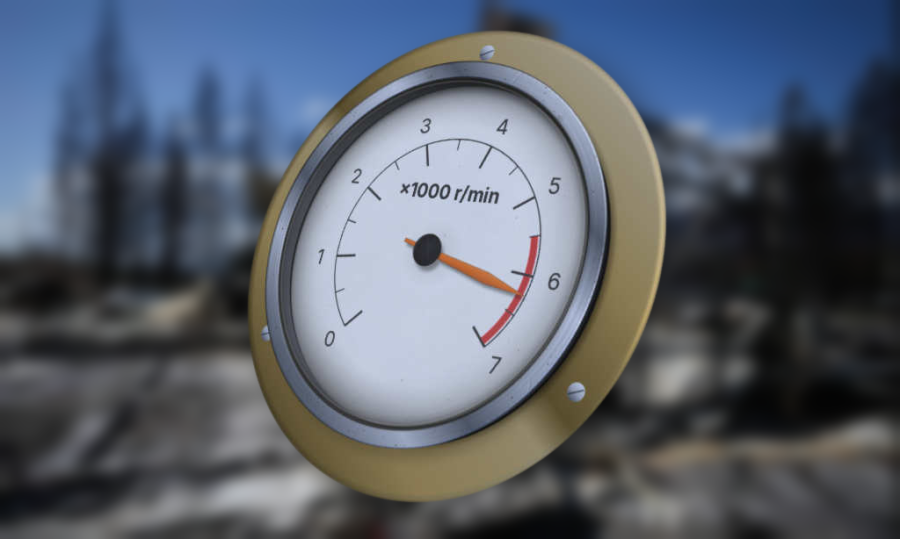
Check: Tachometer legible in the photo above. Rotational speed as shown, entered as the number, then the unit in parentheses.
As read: 6250 (rpm)
